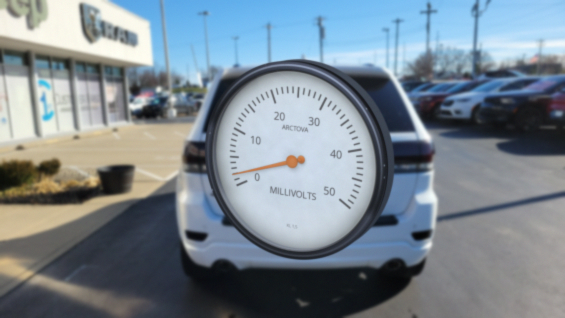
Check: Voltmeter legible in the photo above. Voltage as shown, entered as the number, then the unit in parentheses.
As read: 2 (mV)
